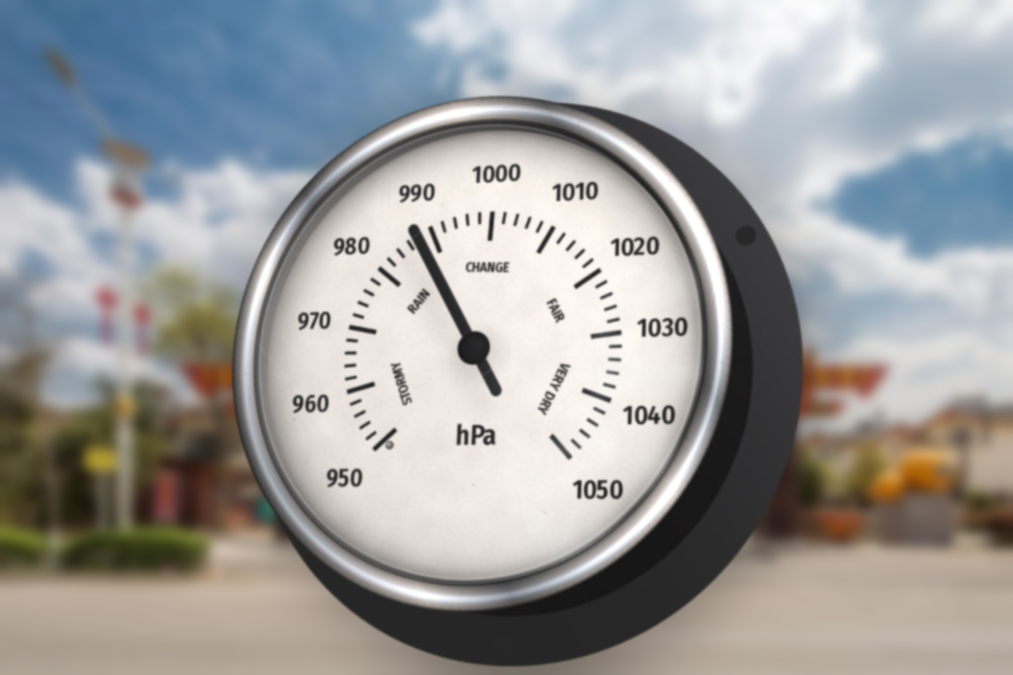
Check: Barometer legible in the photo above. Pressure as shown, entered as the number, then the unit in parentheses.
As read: 988 (hPa)
